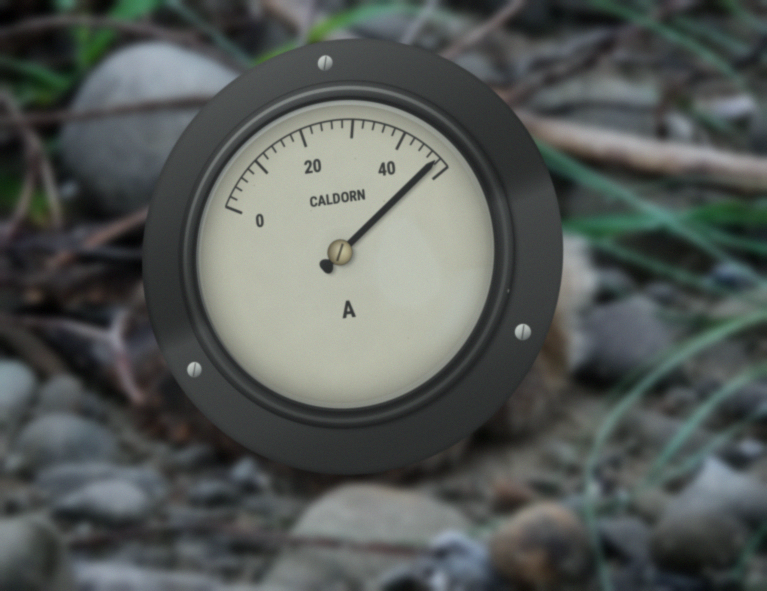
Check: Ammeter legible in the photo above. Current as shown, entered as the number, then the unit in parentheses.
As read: 48 (A)
